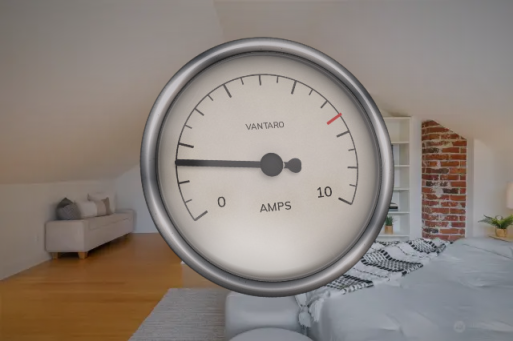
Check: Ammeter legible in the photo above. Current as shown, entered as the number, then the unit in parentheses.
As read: 1.5 (A)
